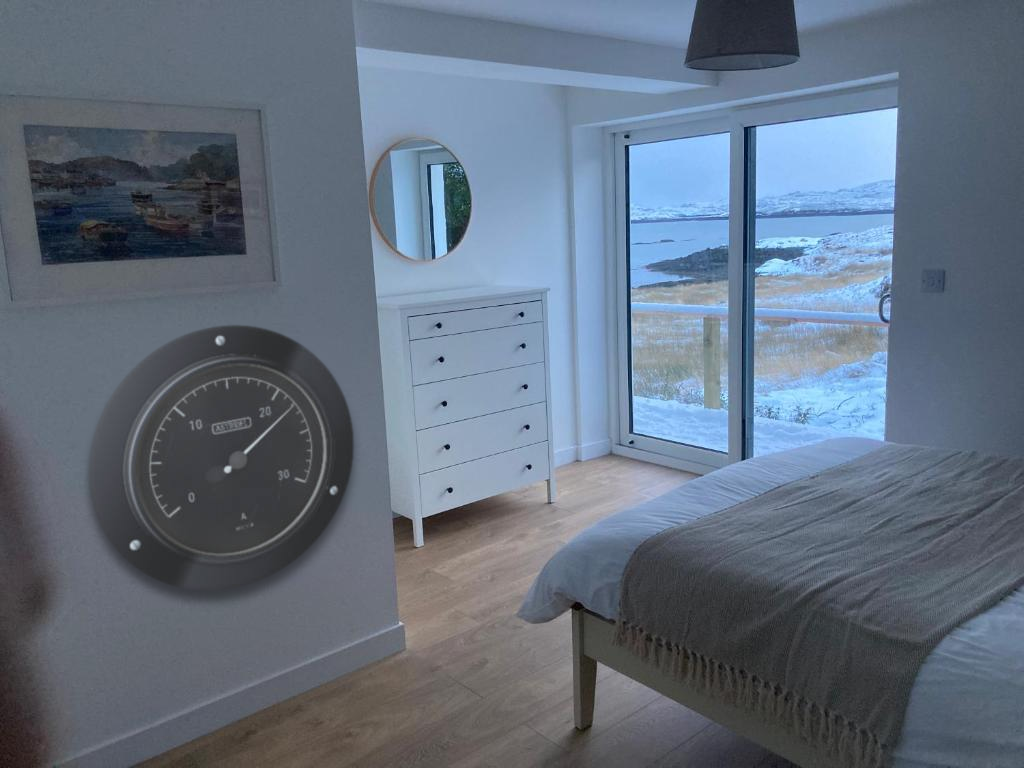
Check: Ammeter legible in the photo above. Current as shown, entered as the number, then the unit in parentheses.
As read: 22 (A)
